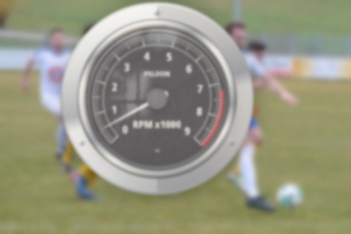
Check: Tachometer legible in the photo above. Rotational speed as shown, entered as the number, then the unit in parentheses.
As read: 500 (rpm)
